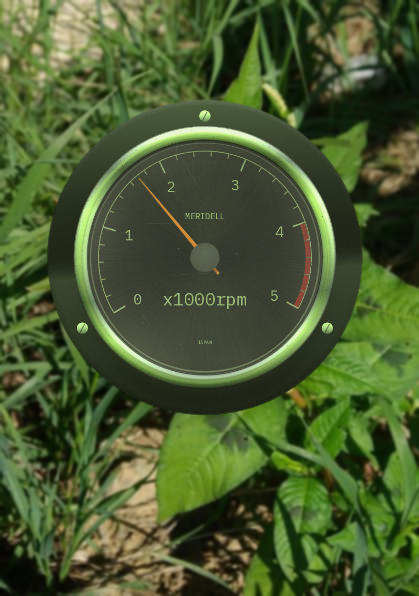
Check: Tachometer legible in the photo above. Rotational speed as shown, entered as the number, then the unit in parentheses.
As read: 1700 (rpm)
